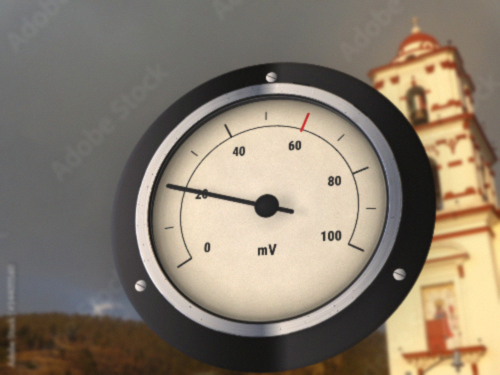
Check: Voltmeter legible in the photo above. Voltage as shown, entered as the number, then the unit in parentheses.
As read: 20 (mV)
